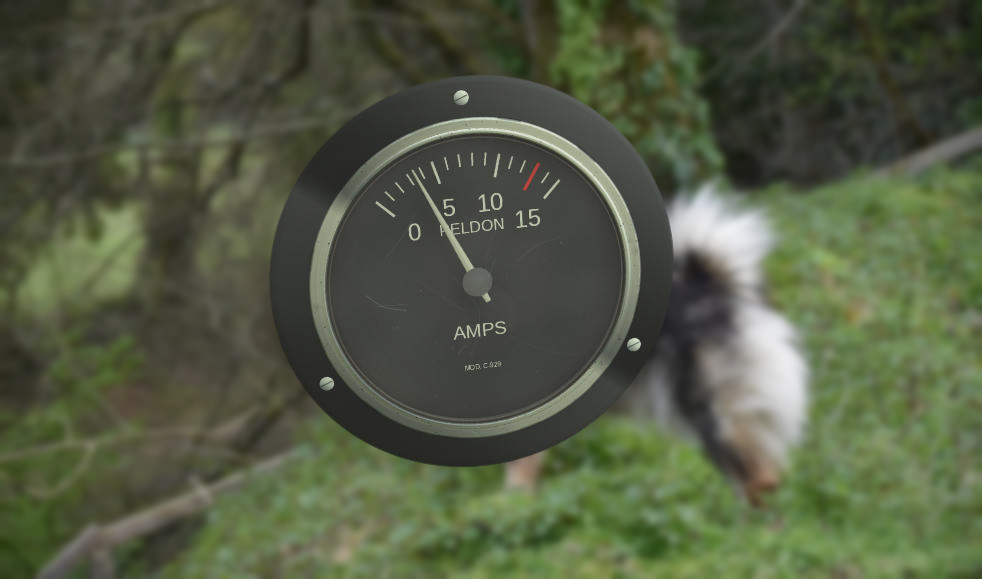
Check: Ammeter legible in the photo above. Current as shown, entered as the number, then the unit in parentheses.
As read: 3.5 (A)
